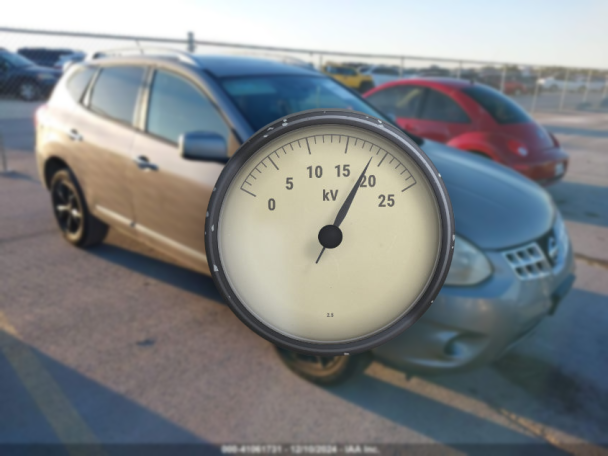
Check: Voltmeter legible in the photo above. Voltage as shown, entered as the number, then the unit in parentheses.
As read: 18.5 (kV)
